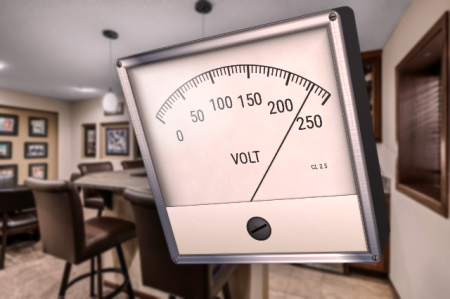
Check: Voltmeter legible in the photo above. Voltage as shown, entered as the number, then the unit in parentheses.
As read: 230 (V)
